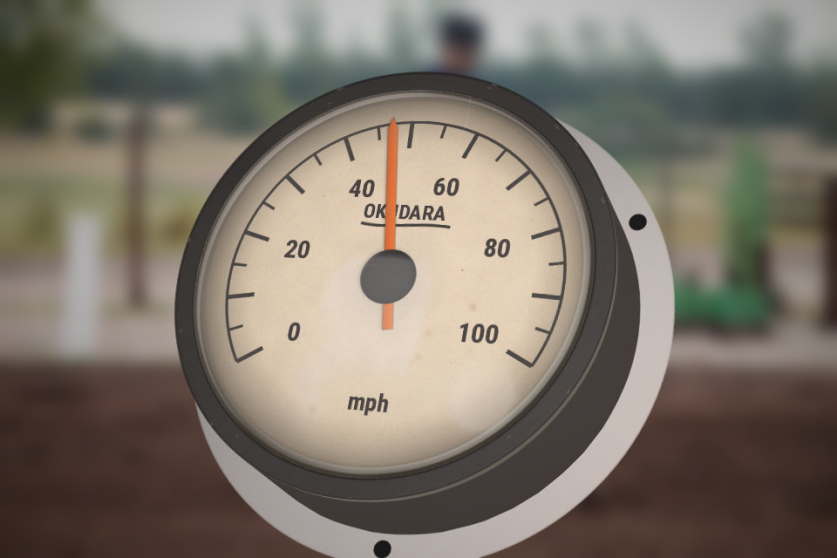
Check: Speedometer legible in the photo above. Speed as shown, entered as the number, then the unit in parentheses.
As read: 47.5 (mph)
